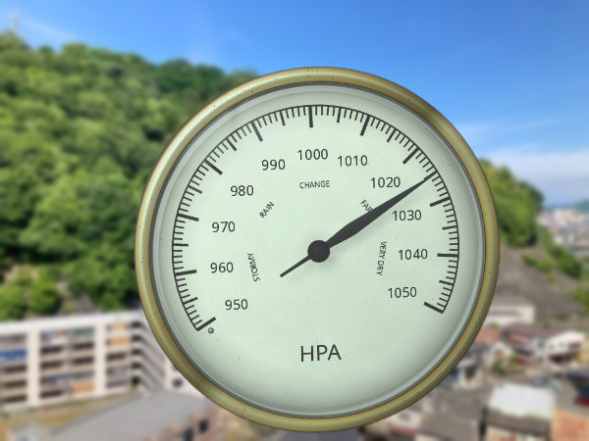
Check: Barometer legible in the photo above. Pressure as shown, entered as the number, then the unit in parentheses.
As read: 1025 (hPa)
